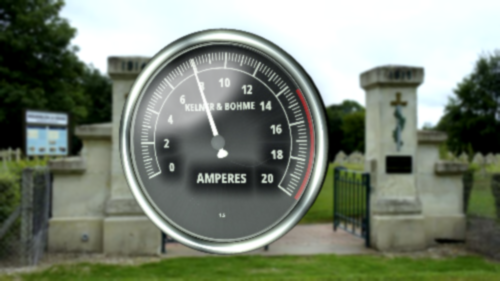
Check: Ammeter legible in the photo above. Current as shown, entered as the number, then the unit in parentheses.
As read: 8 (A)
